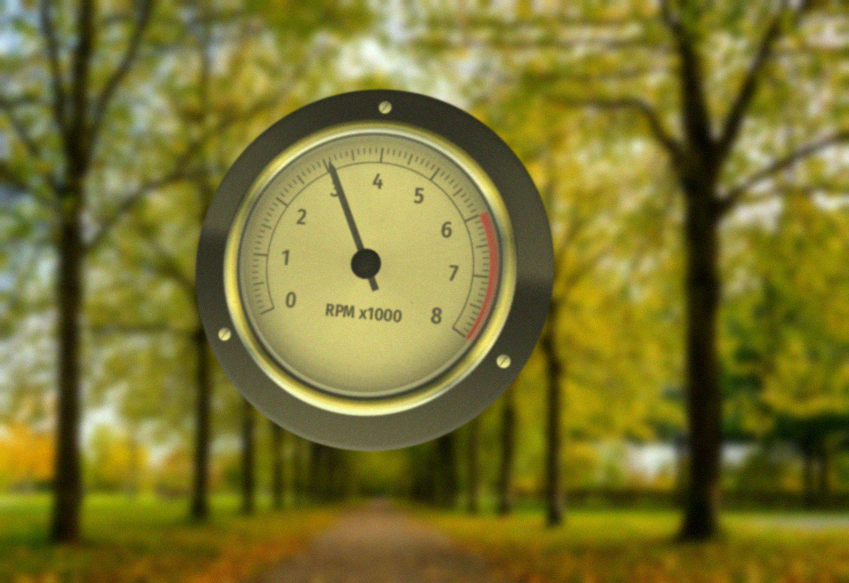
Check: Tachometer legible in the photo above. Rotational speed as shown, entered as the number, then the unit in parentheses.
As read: 3100 (rpm)
